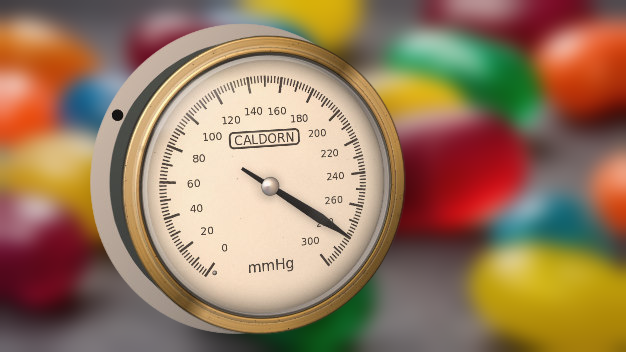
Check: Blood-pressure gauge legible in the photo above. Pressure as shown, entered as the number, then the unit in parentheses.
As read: 280 (mmHg)
